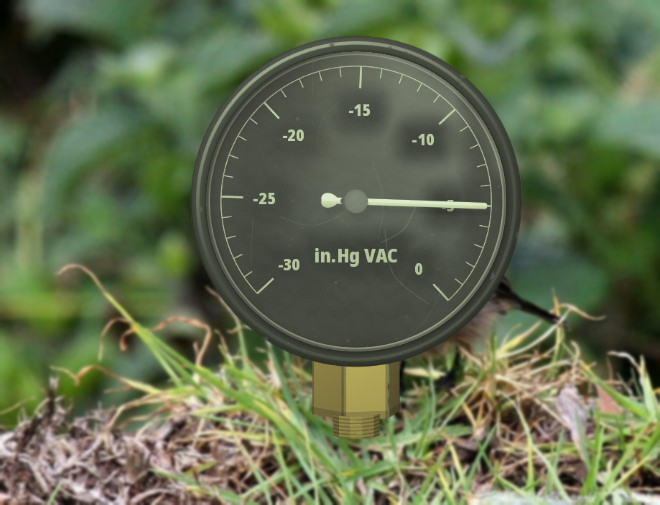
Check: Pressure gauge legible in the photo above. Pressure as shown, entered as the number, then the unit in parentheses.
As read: -5 (inHg)
